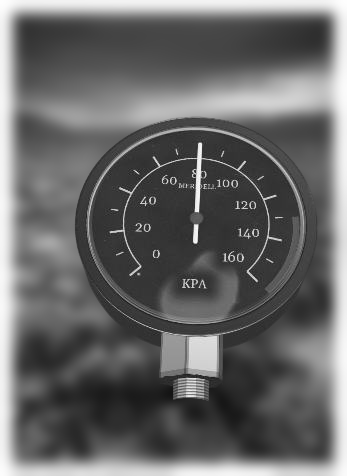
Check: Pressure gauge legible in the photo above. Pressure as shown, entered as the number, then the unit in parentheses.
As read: 80 (kPa)
